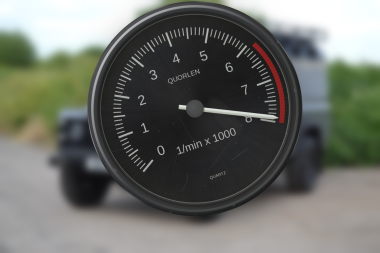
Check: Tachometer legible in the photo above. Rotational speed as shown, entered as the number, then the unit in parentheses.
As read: 7900 (rpm)
